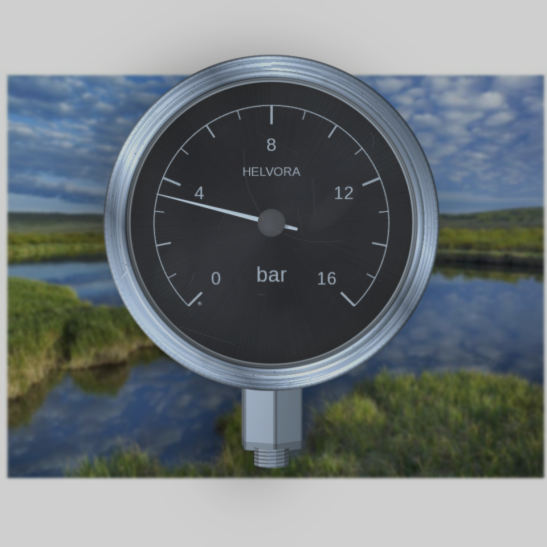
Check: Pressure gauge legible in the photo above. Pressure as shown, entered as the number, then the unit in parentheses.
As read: 3.5 (bar)
